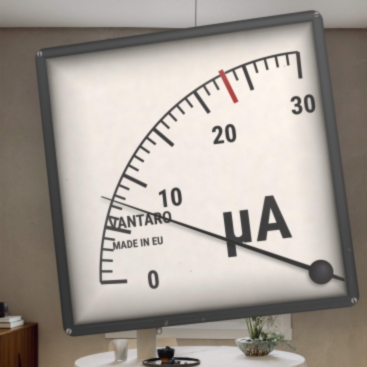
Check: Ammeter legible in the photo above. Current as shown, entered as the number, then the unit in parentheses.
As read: 7.5 (µA)
